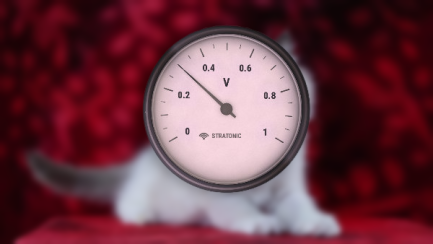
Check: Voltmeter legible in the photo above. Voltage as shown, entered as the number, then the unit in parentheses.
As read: 0.3 (V)
